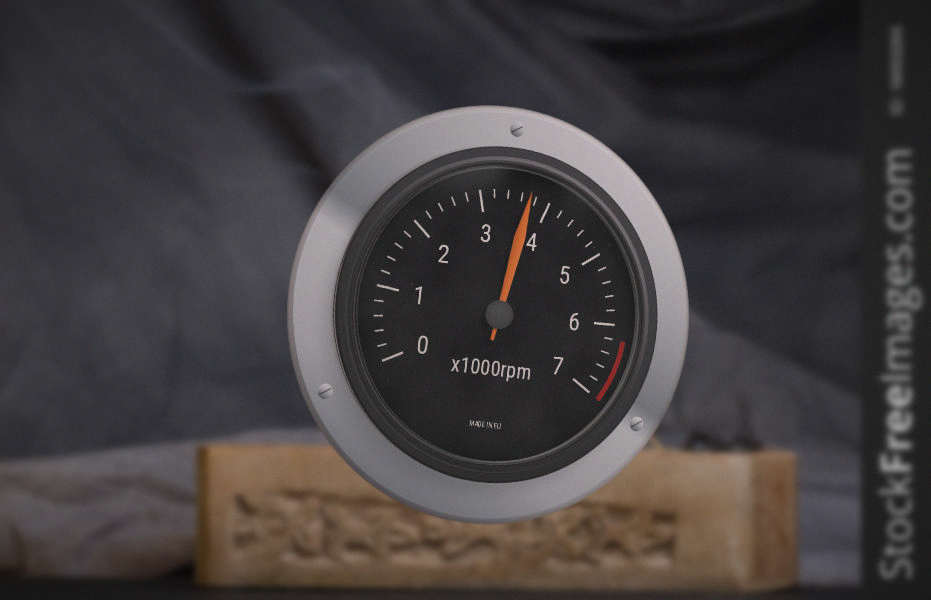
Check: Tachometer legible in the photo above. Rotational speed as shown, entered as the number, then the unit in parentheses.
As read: 3700 (rpm)
